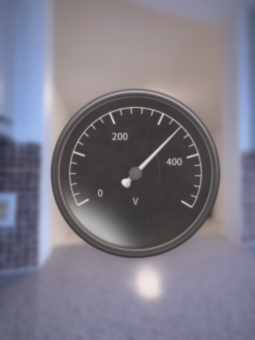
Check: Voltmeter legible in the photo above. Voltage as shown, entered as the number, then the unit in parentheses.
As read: 340 (V)
